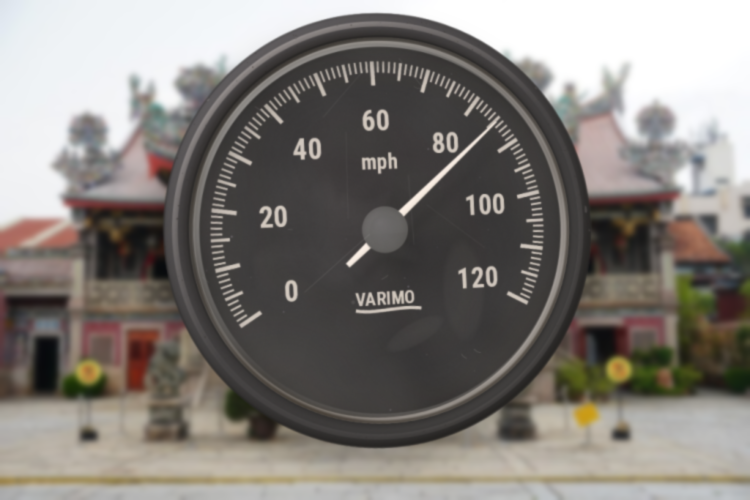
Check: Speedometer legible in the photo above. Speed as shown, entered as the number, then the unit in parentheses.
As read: 85 (mph)
